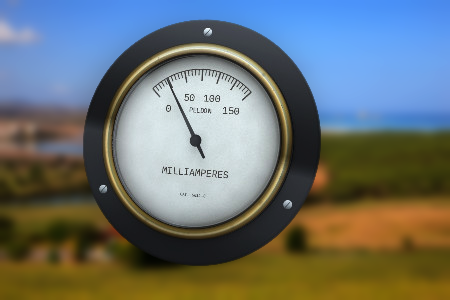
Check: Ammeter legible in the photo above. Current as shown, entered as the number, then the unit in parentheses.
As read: 25 (mA)
